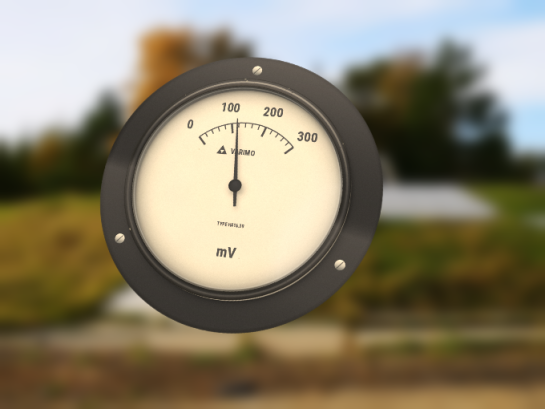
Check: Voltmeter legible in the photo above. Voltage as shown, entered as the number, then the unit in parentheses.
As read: 120 (mV)
